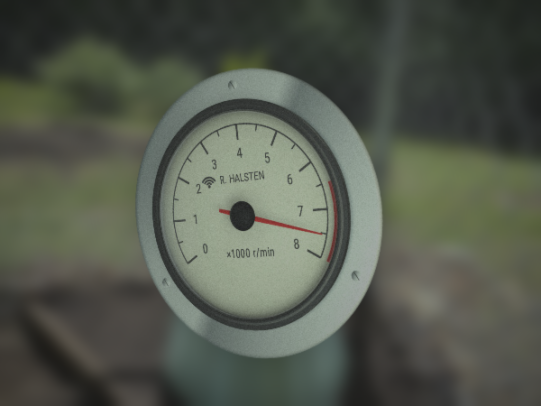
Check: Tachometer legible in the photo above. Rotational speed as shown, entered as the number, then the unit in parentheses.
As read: 7500 (rpm)
